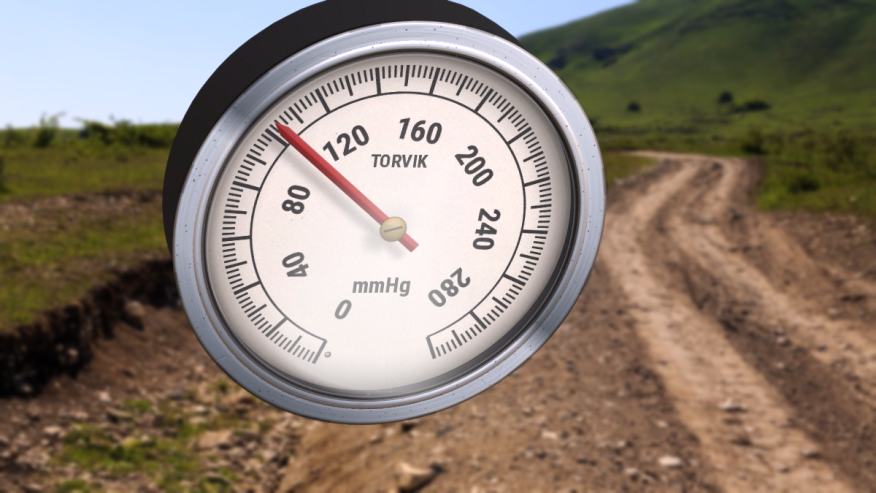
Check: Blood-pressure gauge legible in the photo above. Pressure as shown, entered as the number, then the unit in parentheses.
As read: 104 (mmHg)
